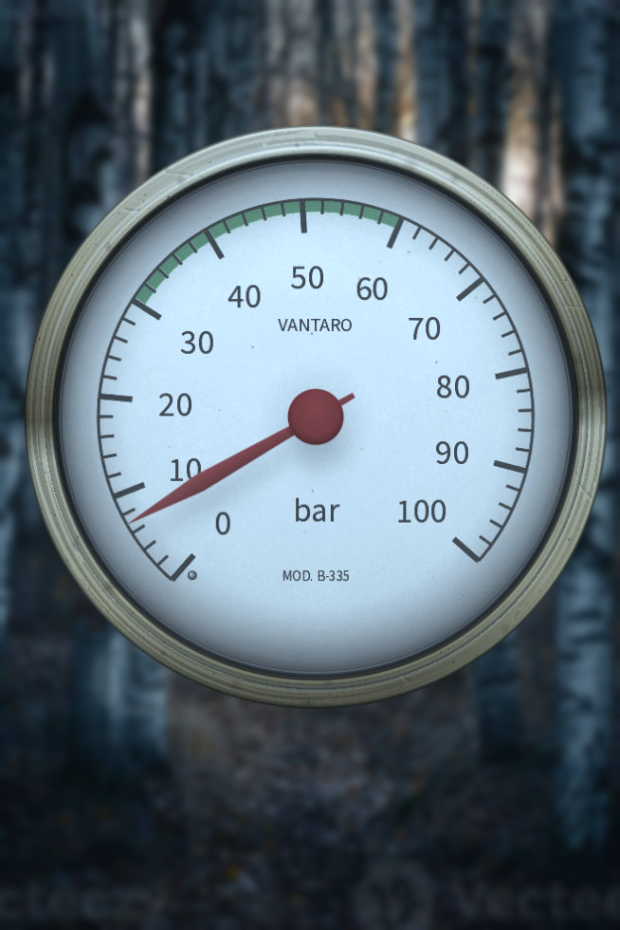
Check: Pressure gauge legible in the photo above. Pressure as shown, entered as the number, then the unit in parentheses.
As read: 7 (bar)
